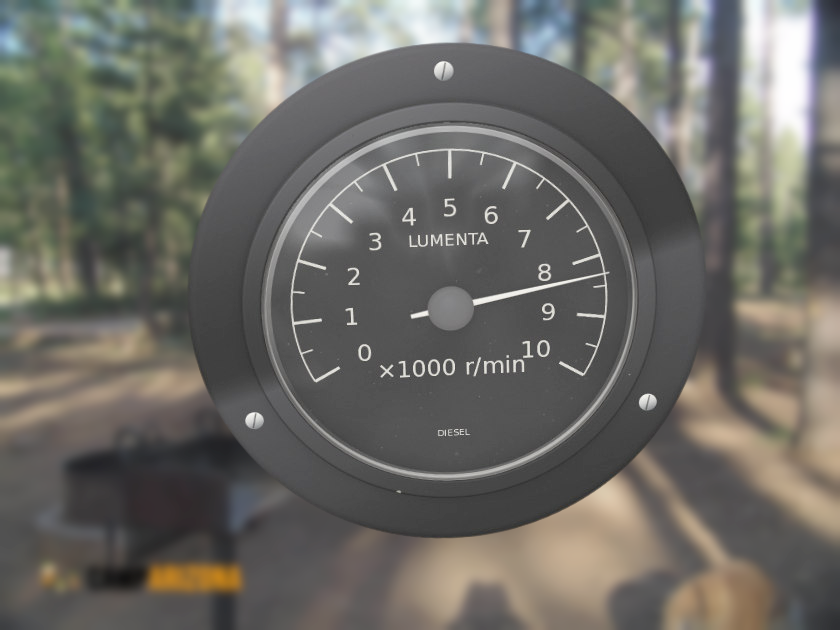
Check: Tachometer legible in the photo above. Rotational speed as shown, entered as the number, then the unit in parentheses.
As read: 8250 (rpm)
